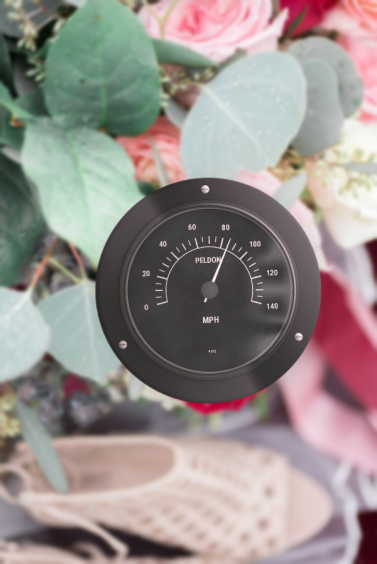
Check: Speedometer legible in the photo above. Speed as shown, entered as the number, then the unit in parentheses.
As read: 85 (mph)
